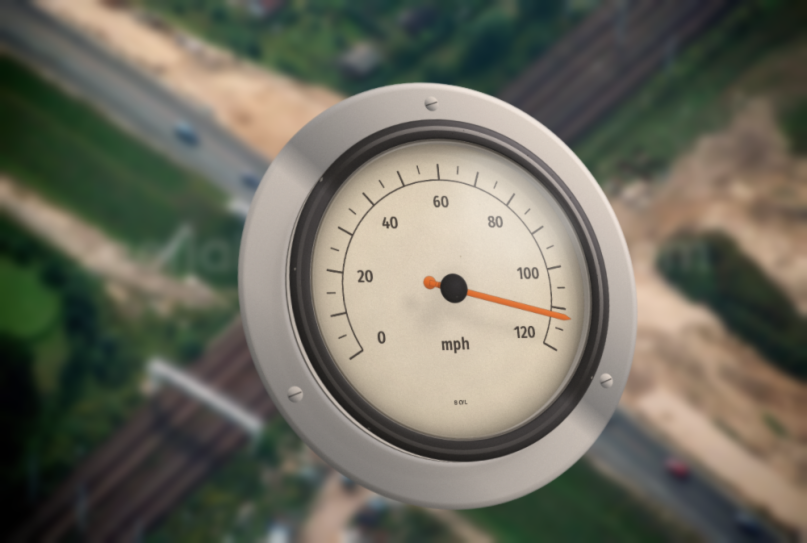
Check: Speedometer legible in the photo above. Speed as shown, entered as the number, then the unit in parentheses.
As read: 112.5 (mph)
